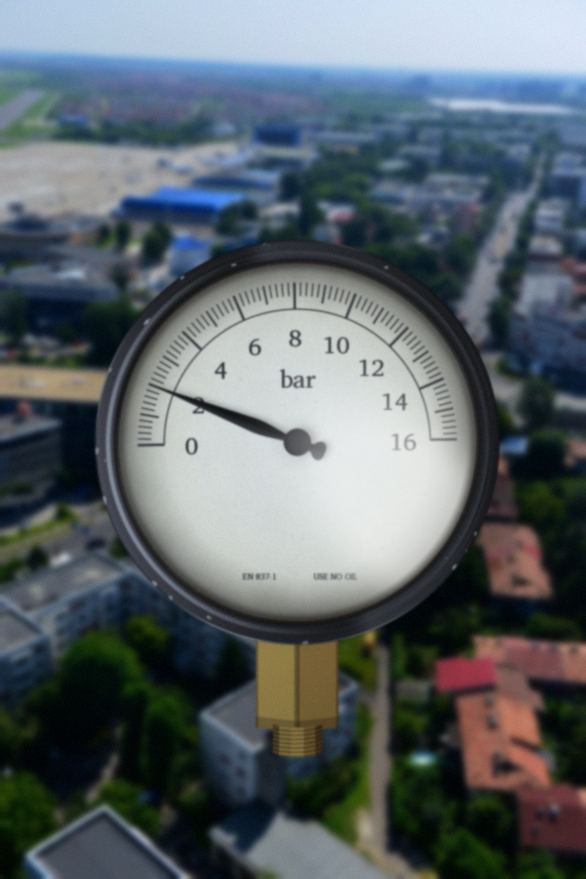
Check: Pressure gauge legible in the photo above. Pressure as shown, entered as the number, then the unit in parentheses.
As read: 2 (bar)
